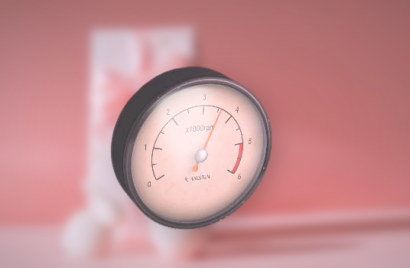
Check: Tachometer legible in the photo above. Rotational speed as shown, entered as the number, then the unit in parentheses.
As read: 3500 (rpm)
